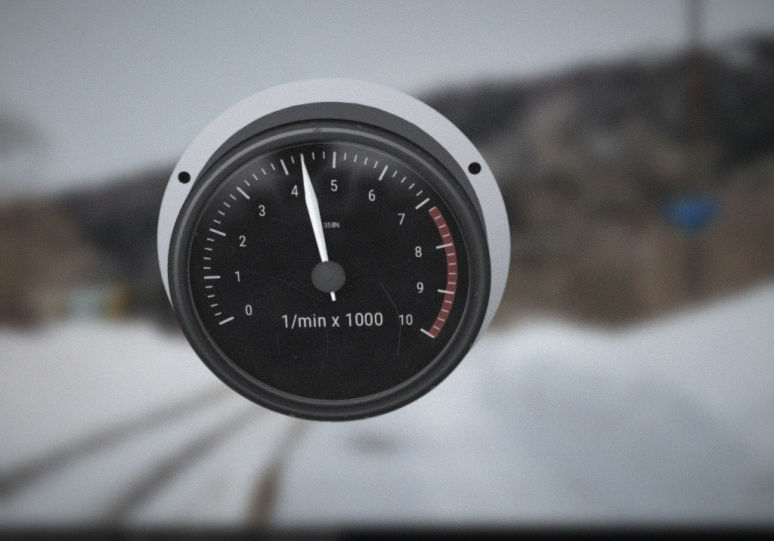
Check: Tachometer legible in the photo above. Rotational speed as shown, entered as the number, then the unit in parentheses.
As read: 4400 (rpm)
